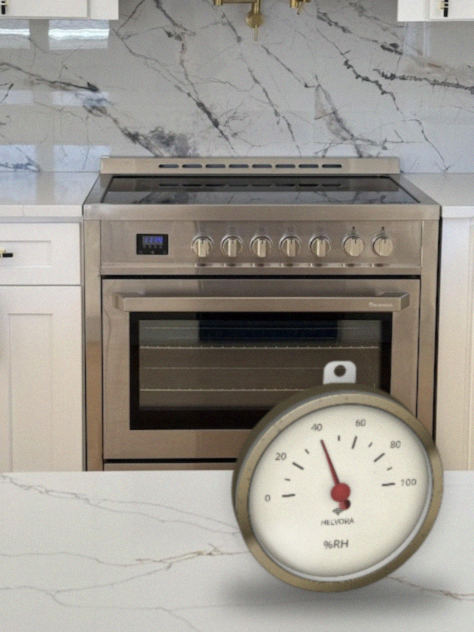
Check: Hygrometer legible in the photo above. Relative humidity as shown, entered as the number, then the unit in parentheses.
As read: 40 (%)
